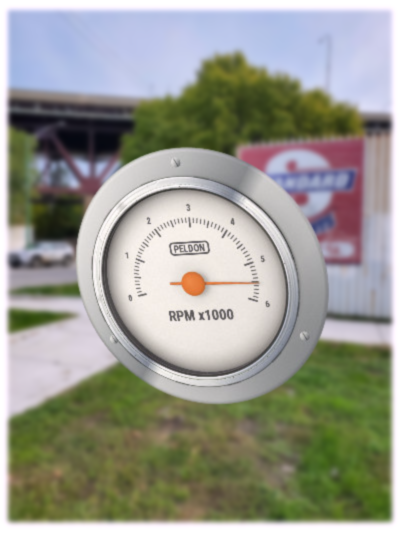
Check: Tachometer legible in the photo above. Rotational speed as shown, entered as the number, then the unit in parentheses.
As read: 5500 (rpm)
